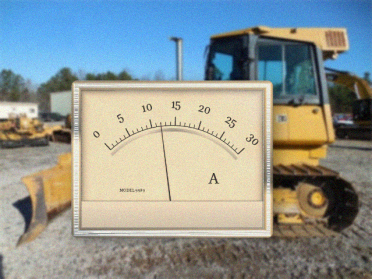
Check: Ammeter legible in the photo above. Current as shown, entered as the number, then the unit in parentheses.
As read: 12 (A)
